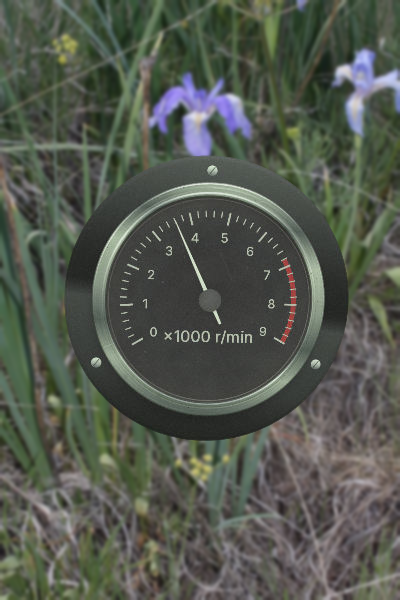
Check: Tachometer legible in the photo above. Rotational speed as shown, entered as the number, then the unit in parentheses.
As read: 3600 (rpm)
